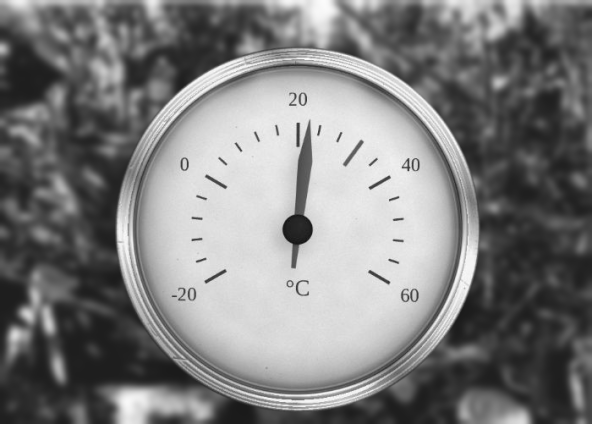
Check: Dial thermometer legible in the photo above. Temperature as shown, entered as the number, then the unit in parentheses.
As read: 22 (°C)
